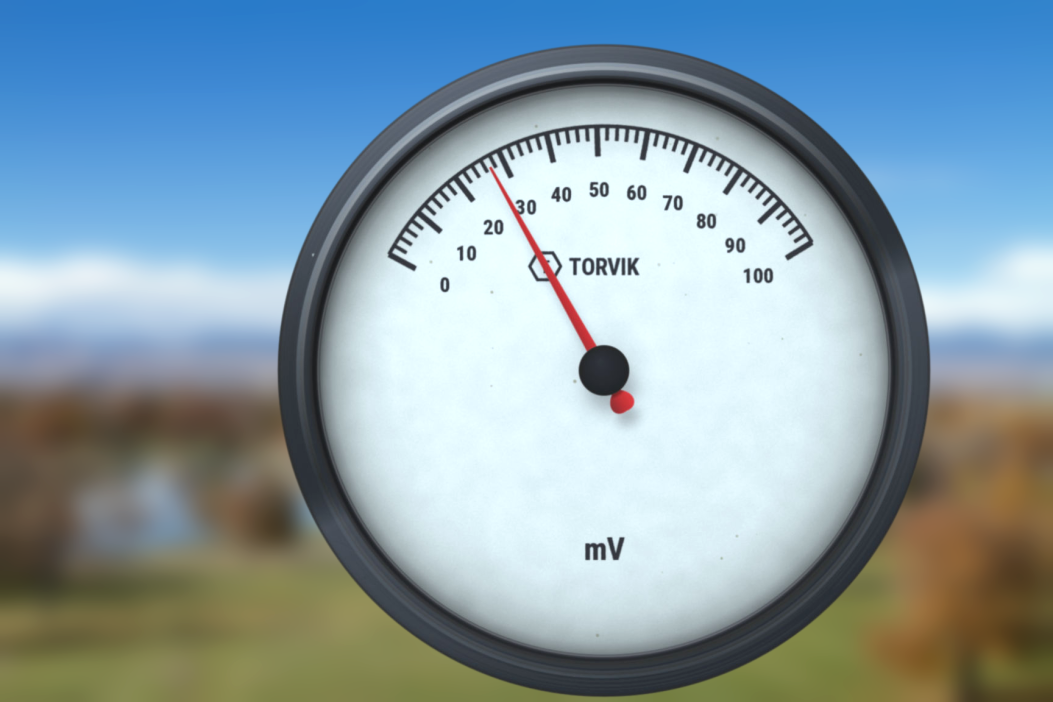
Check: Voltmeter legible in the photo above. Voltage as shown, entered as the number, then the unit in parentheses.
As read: 27 (mV)
